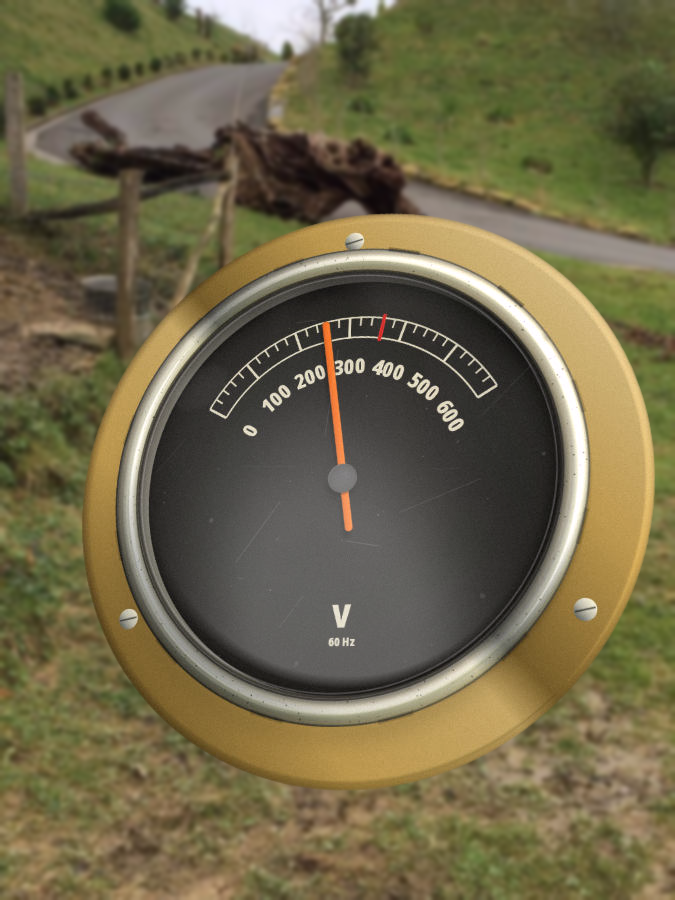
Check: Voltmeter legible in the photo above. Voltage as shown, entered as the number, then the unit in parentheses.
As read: 260 (V)
